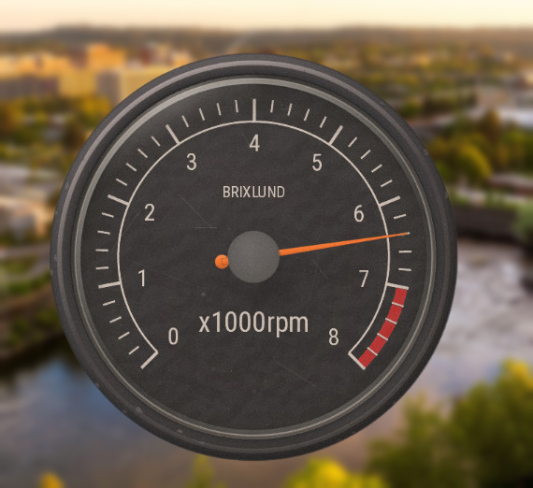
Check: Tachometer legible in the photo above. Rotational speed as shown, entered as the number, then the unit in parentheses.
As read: 6400 (rpm)
